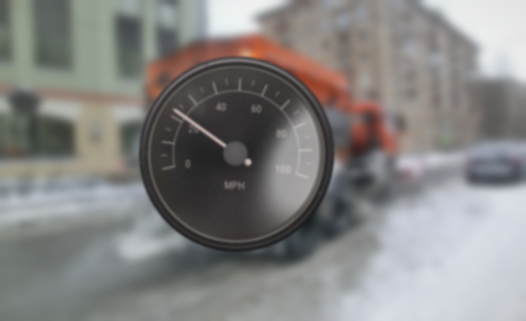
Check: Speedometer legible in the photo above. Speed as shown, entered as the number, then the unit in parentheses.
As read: 22.5 (mph)
